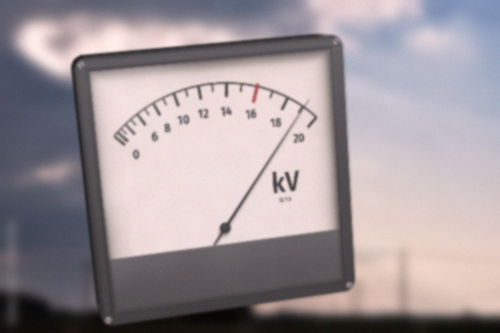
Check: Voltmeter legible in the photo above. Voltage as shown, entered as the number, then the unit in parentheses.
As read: 19 (kV)
